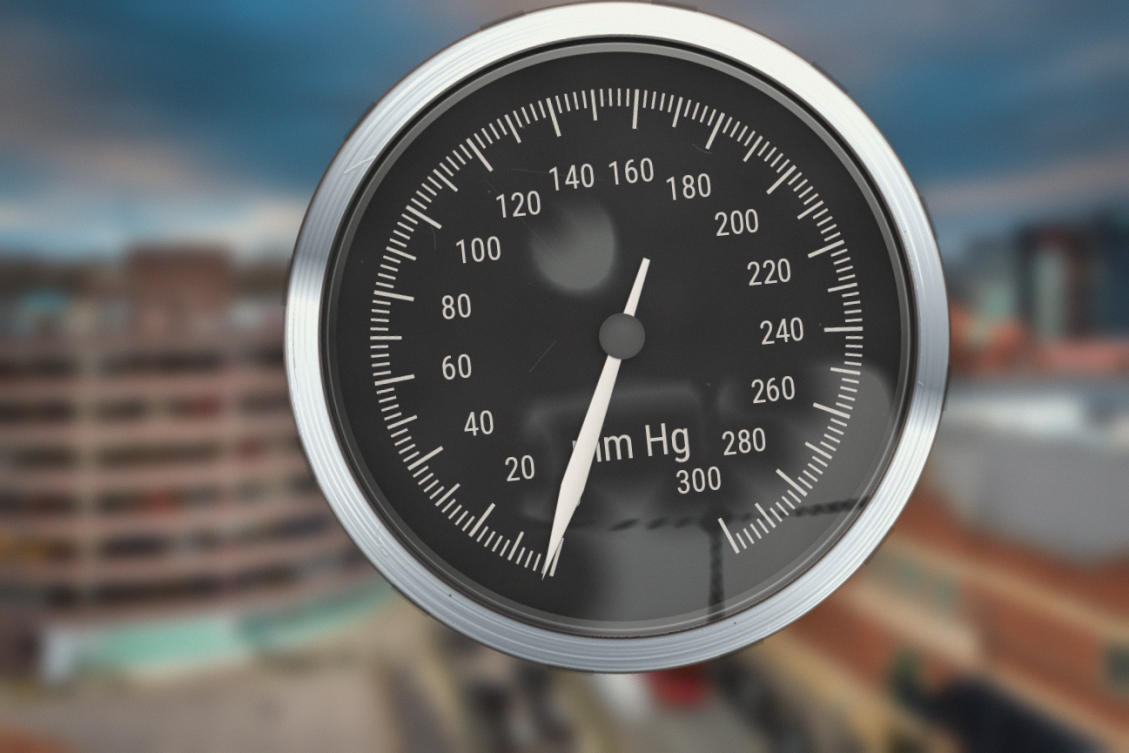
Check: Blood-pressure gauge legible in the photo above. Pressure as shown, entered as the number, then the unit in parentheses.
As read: 2 (mmHg)
